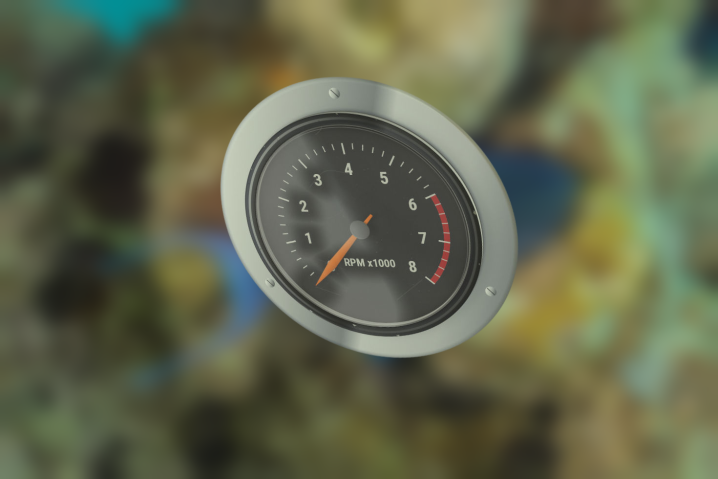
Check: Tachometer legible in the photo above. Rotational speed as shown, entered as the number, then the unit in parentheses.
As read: 0 (rpm)
